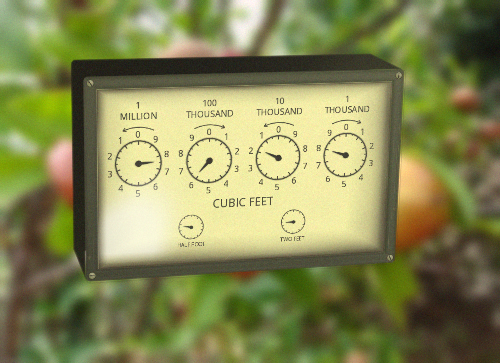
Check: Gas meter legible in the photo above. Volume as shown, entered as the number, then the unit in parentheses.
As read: 761800 (ft³)
